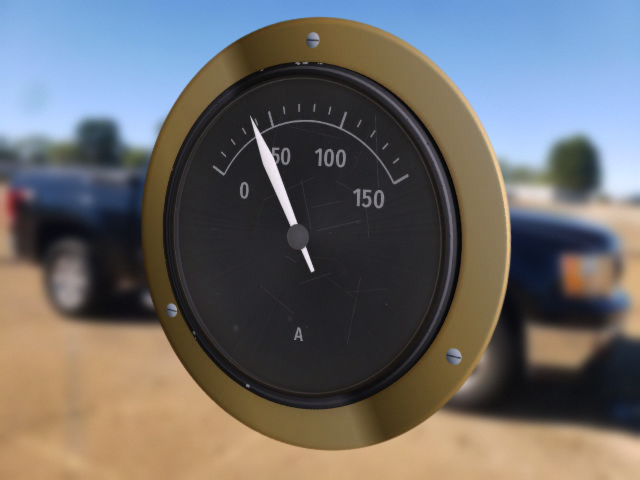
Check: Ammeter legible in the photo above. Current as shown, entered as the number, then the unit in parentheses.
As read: 40 (A)
